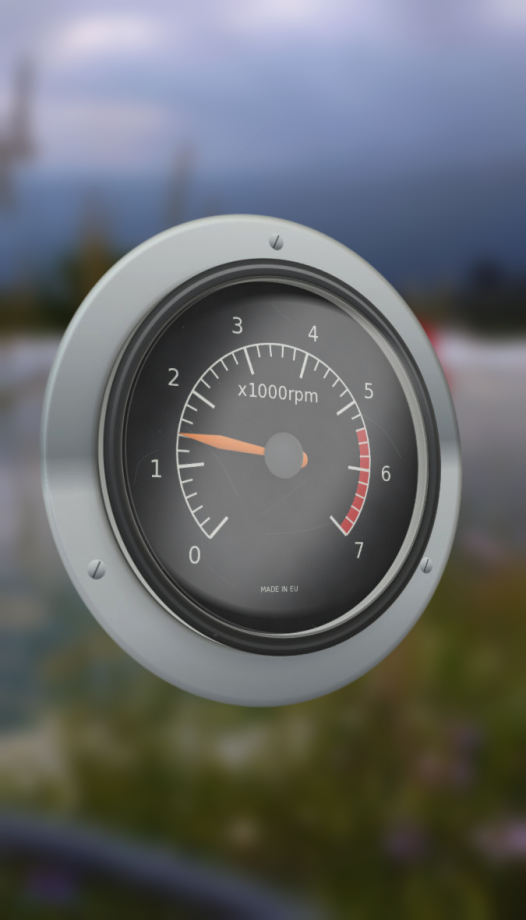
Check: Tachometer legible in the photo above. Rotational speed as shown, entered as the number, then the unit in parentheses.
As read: 1400 (rpm)
